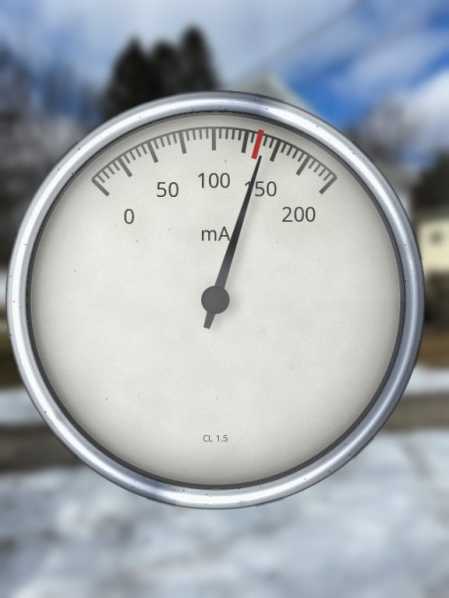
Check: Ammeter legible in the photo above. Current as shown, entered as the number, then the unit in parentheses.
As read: 140 (mA)
